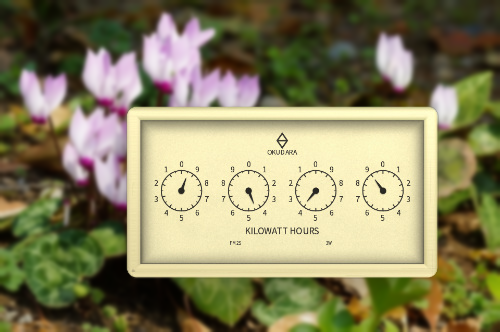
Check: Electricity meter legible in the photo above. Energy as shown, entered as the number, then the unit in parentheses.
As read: 9439 (kWh)
